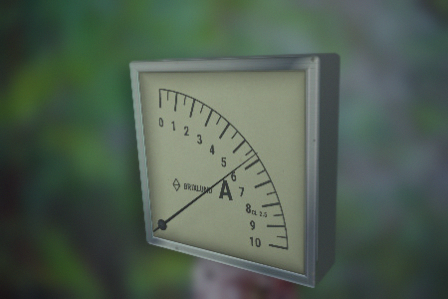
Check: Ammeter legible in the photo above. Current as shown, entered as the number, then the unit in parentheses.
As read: 5.75 (A)
